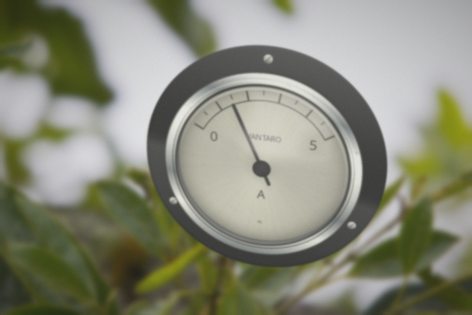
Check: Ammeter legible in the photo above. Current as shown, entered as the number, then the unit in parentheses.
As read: 1.5 (A)
